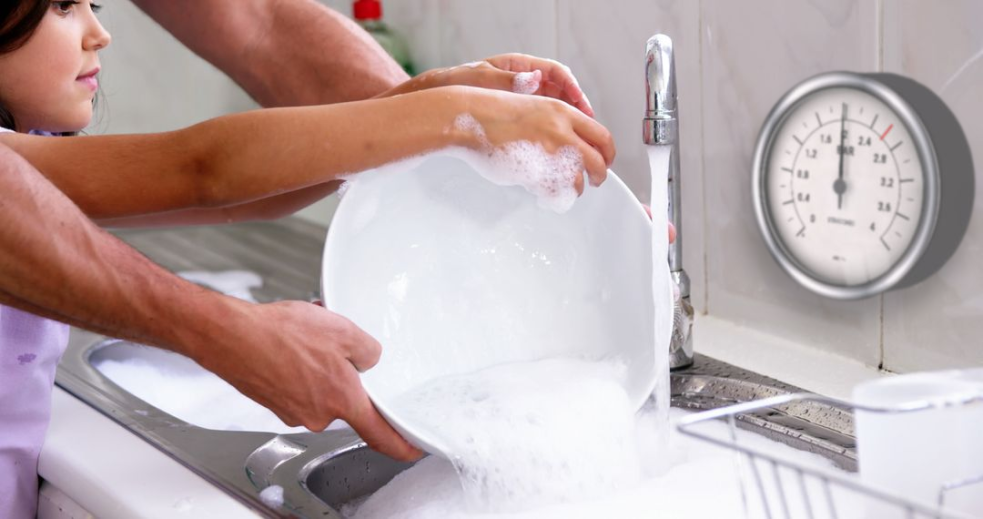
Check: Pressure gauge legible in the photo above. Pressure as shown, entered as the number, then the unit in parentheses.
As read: 2 (bar)
